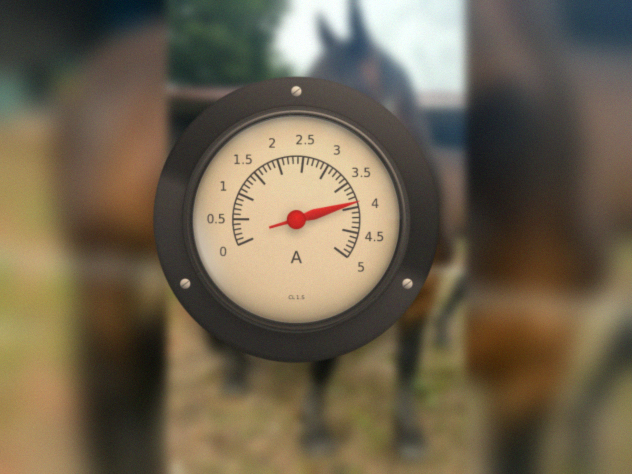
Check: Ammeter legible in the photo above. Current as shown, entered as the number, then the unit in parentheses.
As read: 3.9 (A)
